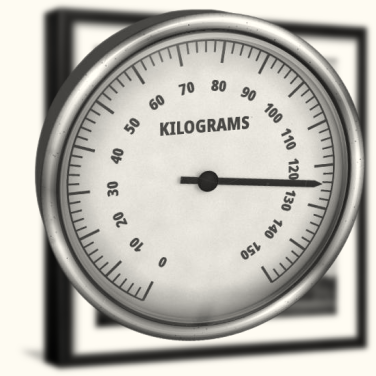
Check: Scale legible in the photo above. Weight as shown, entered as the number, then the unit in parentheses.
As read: 124 (kg)
